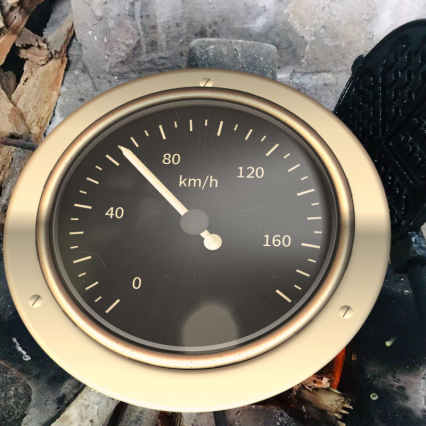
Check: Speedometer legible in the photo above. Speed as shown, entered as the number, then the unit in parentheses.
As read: 65 (km/h)
